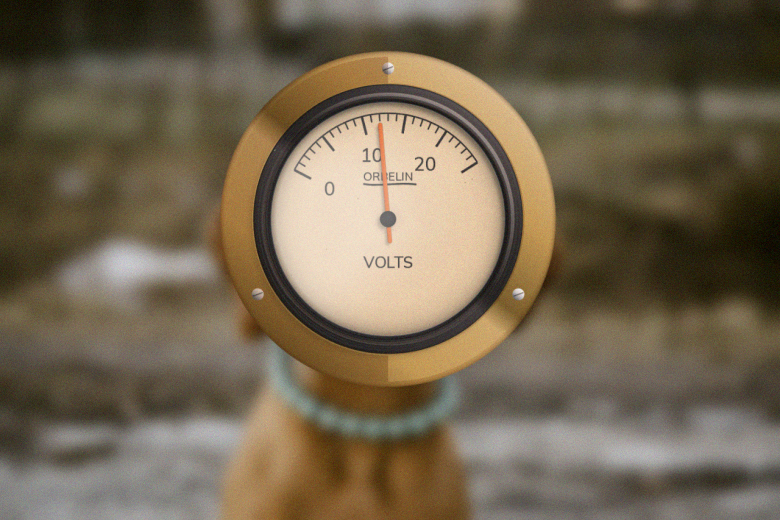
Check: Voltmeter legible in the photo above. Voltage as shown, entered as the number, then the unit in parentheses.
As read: 12 (V)
